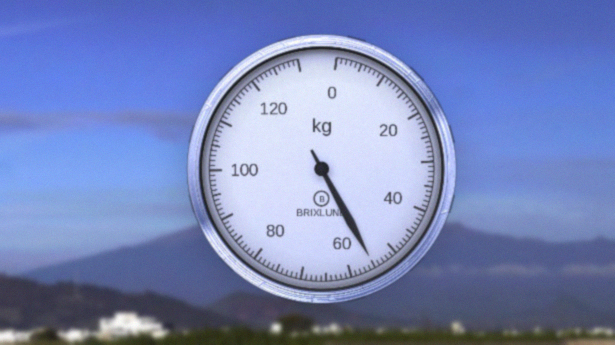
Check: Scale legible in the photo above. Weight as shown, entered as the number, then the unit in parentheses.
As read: 55 (kg)
